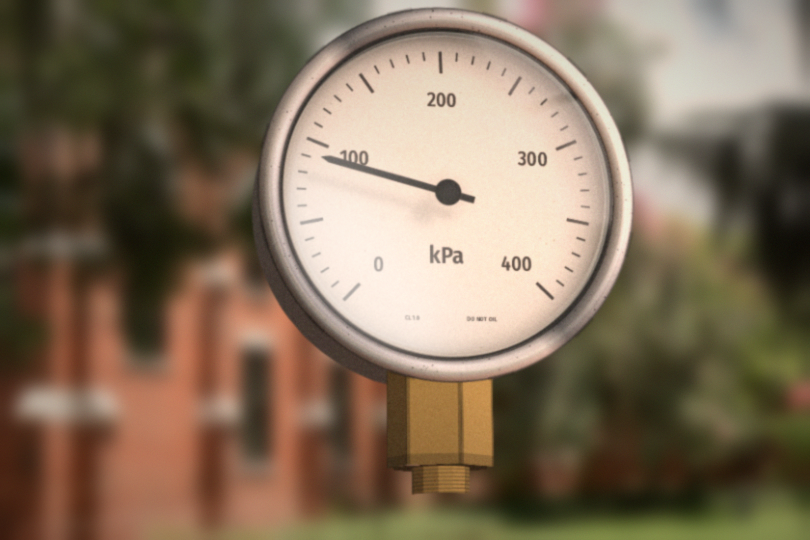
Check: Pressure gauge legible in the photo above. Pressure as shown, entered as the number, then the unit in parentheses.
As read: 90 (kPa)
